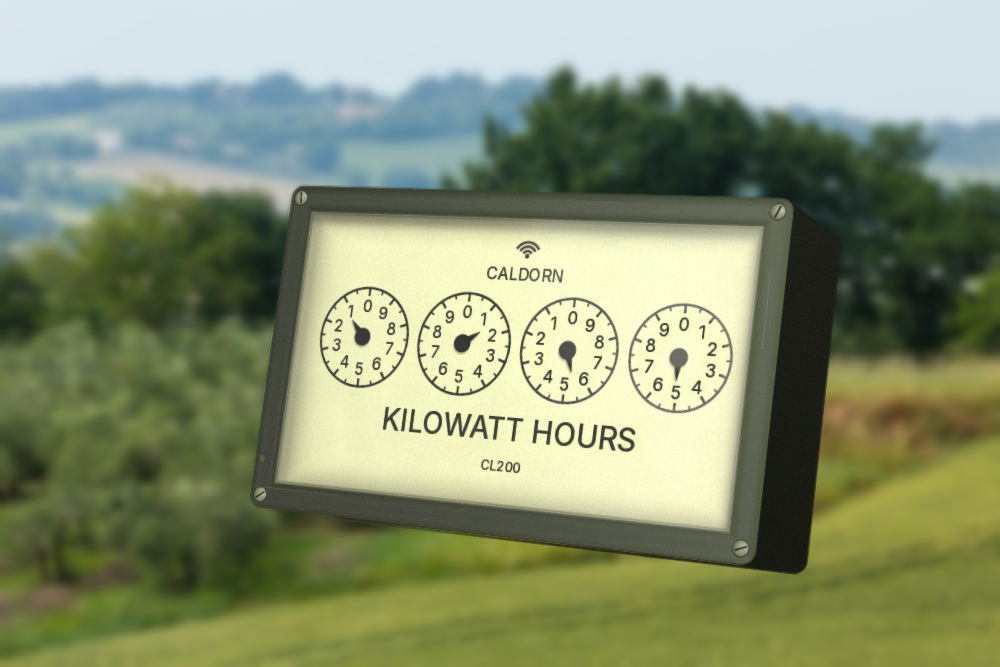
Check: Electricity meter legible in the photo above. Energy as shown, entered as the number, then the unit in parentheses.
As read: 1155 (kWh)
